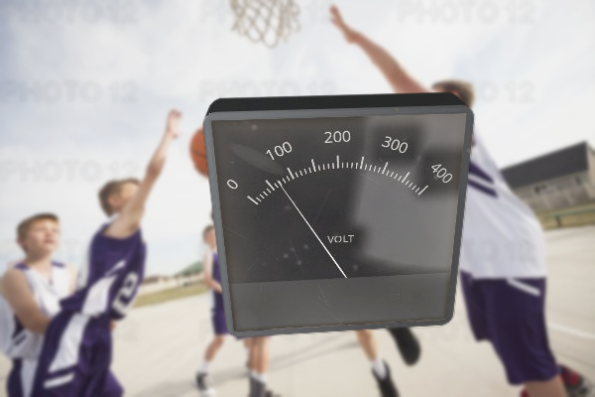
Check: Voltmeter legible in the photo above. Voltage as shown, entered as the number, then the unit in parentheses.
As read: 70 (V)
